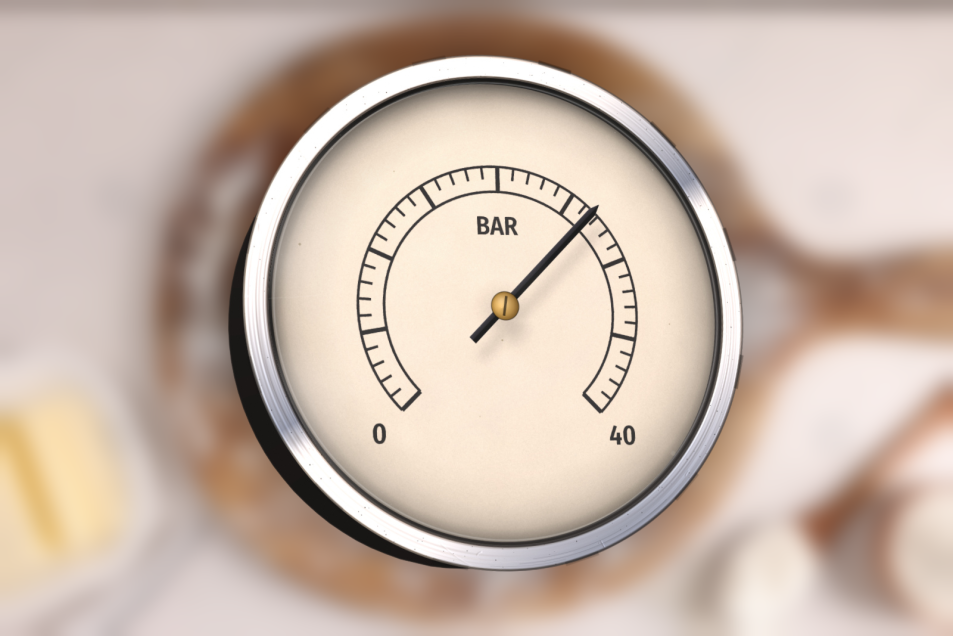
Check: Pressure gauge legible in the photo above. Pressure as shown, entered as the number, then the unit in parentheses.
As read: 26.5 (bar)
